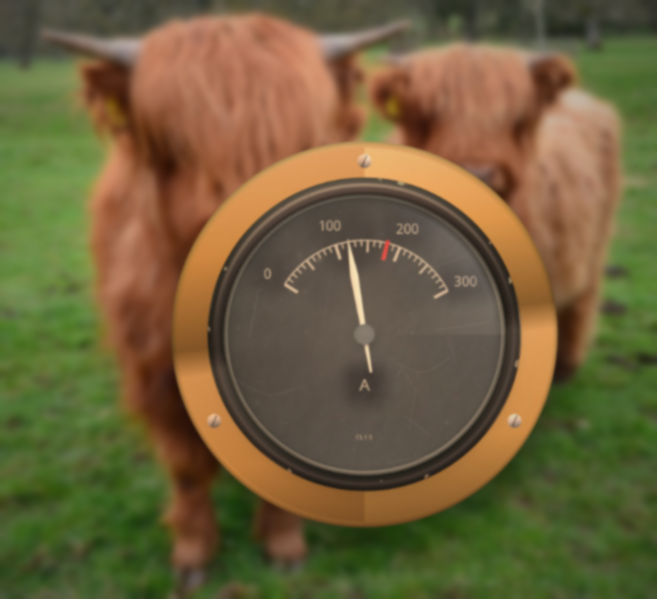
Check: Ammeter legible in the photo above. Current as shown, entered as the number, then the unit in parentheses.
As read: 120 (A)
